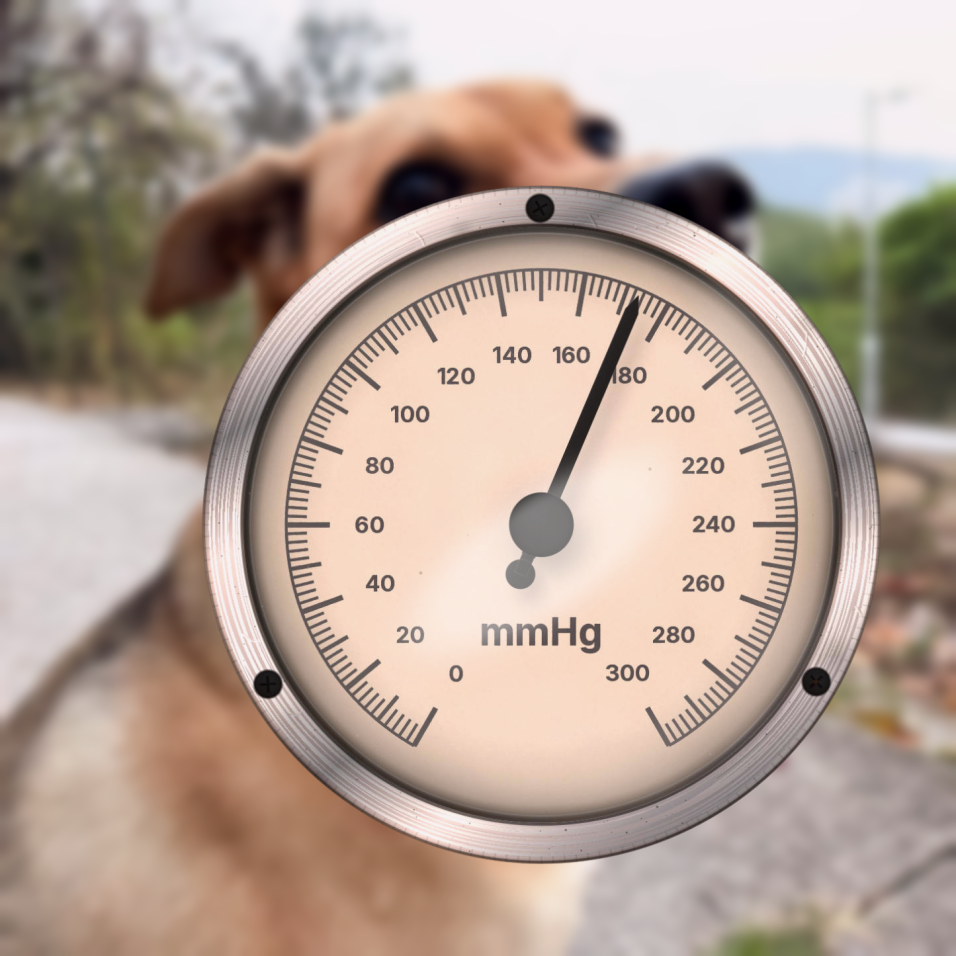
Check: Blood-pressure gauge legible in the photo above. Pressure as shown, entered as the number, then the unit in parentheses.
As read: 173 (mmHg)
